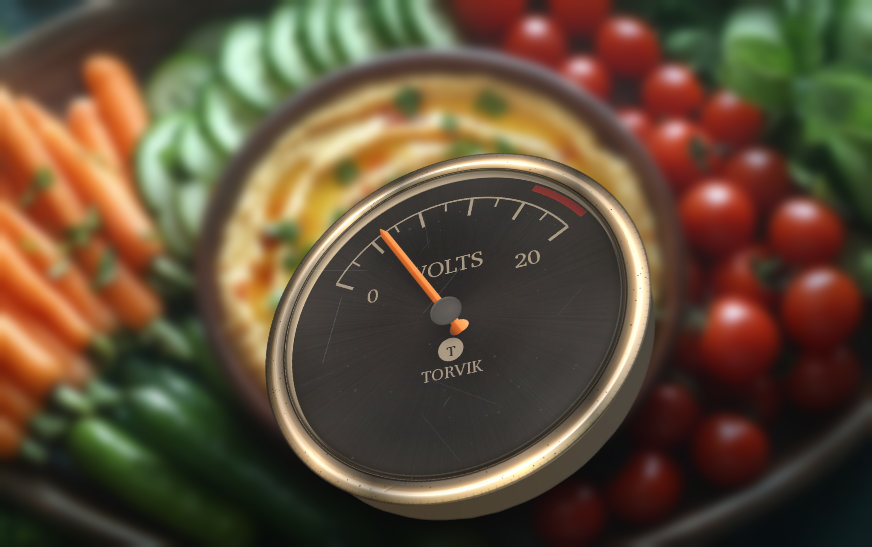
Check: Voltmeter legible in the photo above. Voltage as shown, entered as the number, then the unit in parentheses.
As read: 5 (V)
